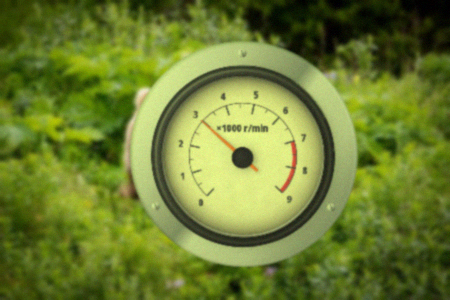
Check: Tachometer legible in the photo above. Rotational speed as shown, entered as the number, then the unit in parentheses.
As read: 3000 (rpm)
